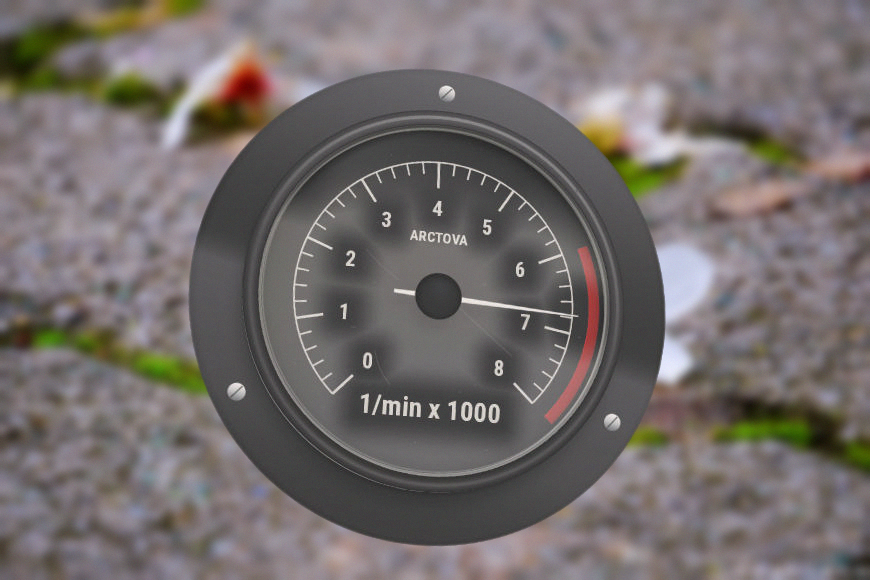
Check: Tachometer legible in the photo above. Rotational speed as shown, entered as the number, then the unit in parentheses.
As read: 6800 (rpm)
